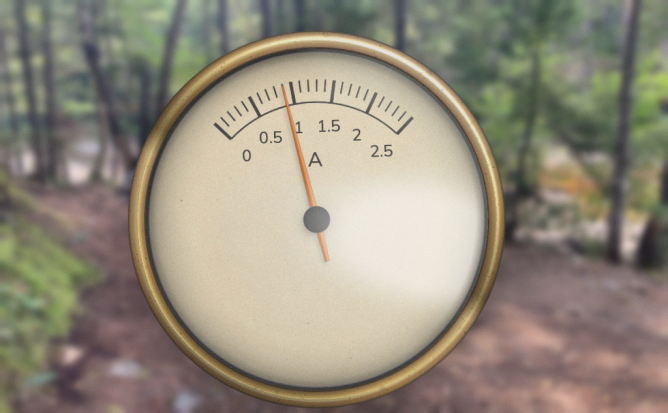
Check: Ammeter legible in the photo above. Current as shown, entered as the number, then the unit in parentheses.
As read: 0.9 (A)
